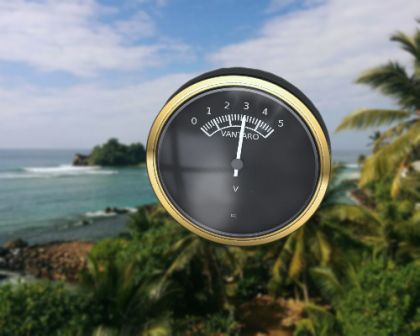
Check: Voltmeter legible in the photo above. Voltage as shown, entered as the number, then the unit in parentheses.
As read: 3 (V)
